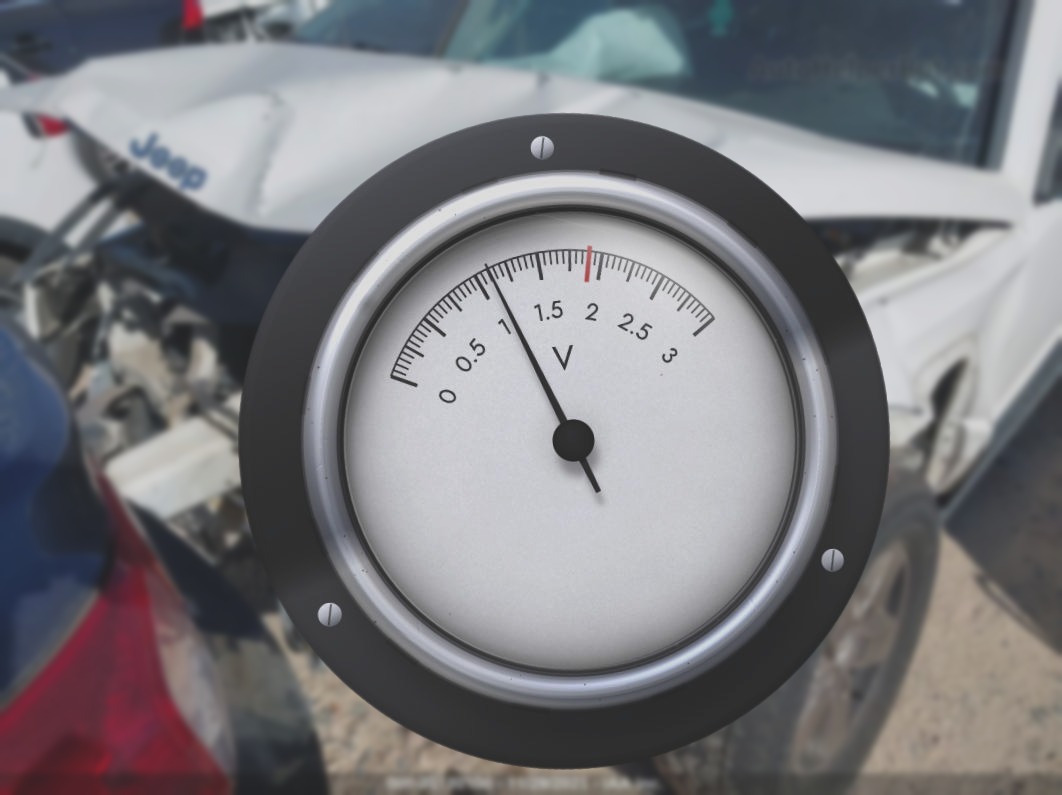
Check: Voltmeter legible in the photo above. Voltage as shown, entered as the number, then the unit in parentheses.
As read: 1.1 (V)
